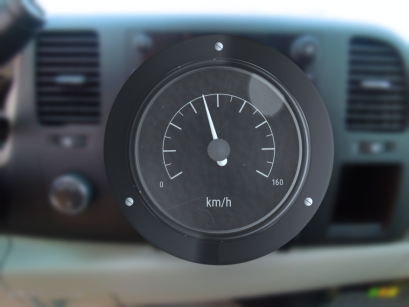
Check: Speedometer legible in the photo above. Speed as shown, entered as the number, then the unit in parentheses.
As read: 70 (km/h)
